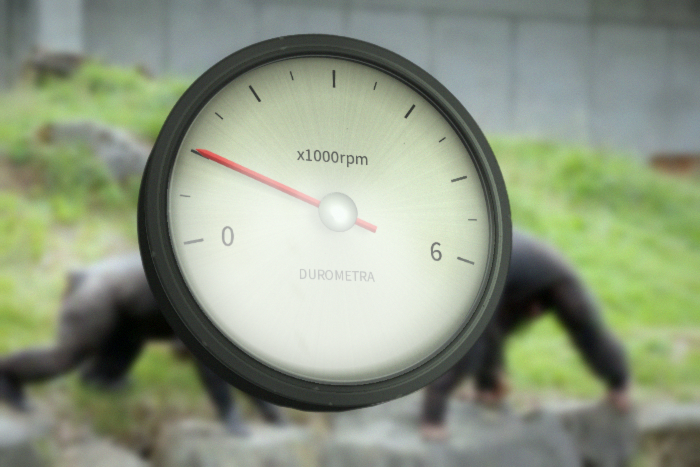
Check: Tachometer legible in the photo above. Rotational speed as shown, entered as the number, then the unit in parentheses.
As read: 1000 (rpm)
